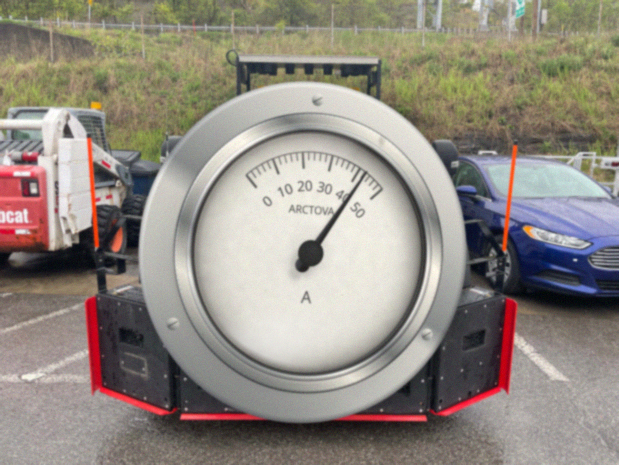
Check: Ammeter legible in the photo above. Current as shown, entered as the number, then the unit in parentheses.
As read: 42 (A)
